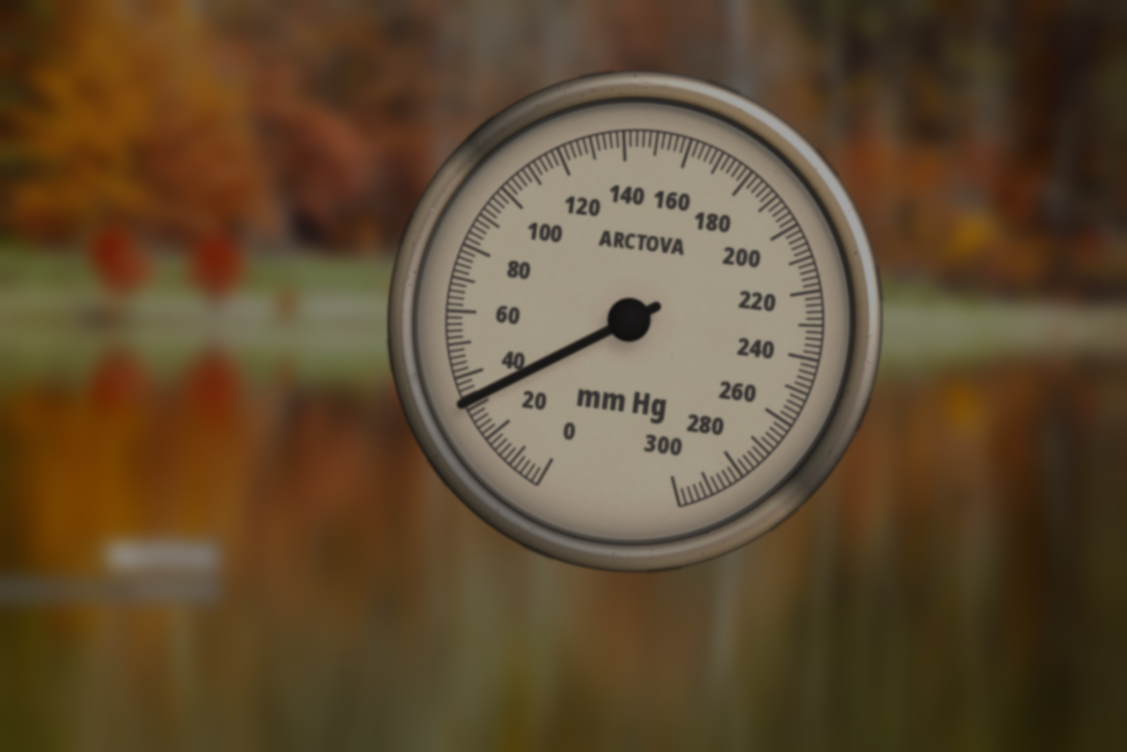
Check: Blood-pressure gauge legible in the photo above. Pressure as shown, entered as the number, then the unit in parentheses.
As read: 32 (mmHg)
